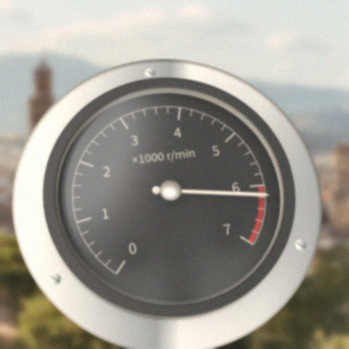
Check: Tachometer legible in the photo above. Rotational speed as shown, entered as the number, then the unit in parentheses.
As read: 6200 (rpm)
